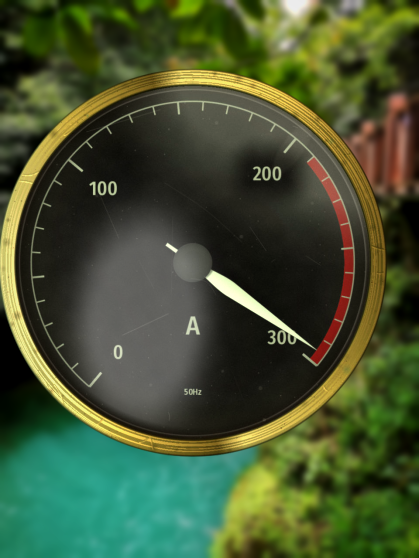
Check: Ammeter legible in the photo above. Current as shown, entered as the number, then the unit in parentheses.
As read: 295 (A)
